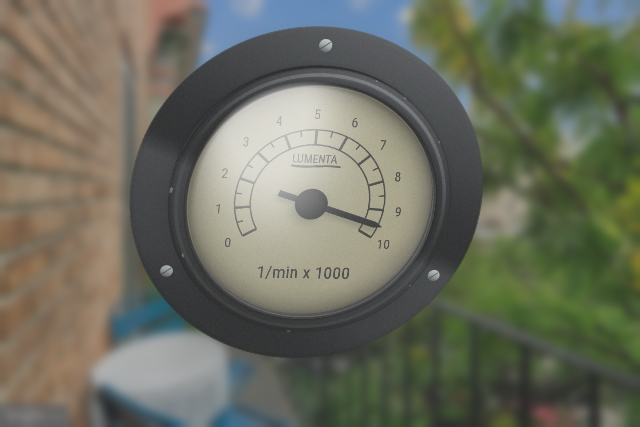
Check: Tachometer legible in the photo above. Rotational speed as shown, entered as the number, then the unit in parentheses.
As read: 9500 (rpm)
